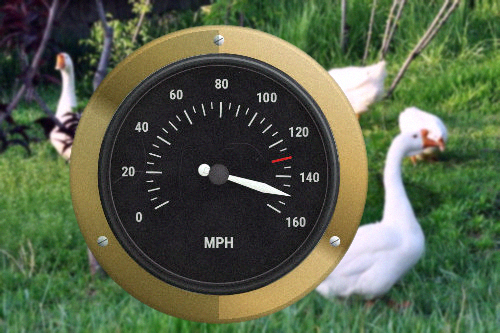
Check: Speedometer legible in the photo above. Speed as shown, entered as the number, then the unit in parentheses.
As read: 150 (mph)
